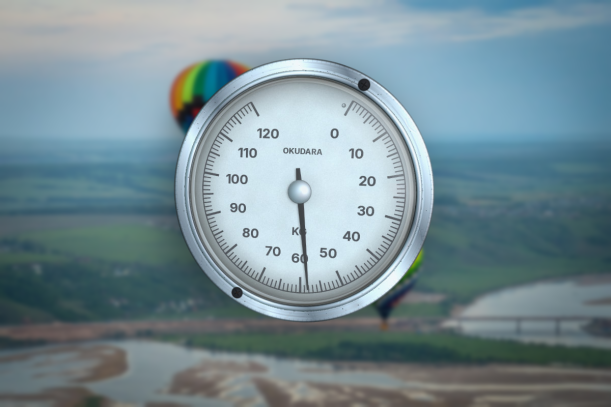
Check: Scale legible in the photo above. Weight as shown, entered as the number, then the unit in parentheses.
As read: 58 (kg)
